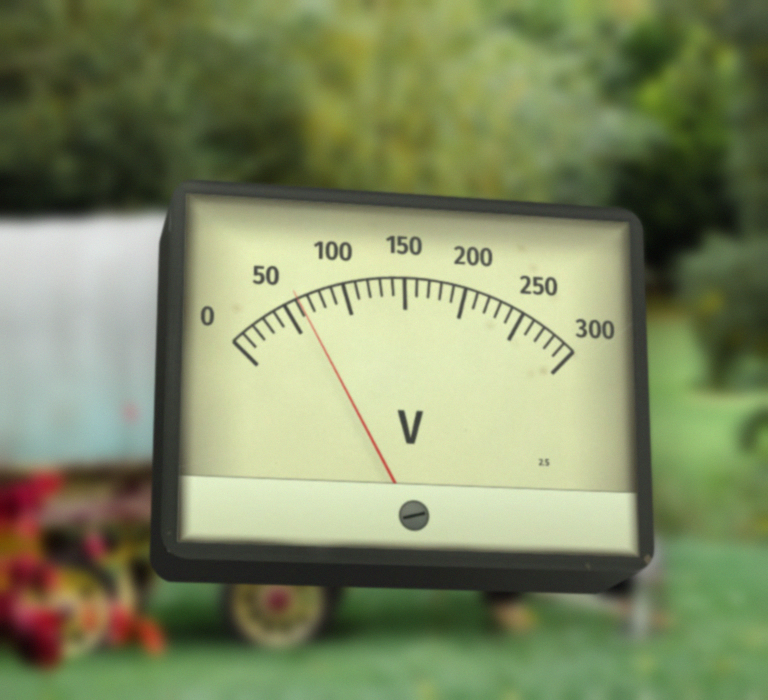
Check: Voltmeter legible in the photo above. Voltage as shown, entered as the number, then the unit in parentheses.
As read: 60 (V)
